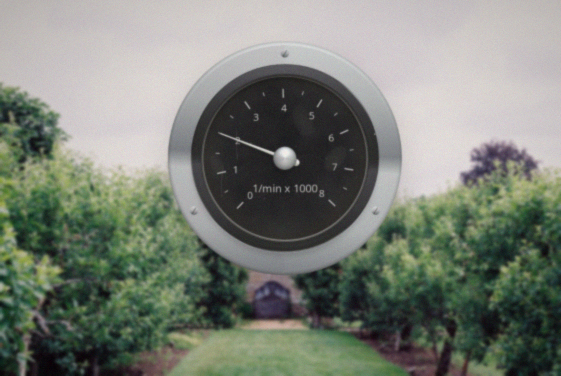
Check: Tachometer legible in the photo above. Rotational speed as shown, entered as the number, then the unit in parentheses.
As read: 2000 (rpm)
